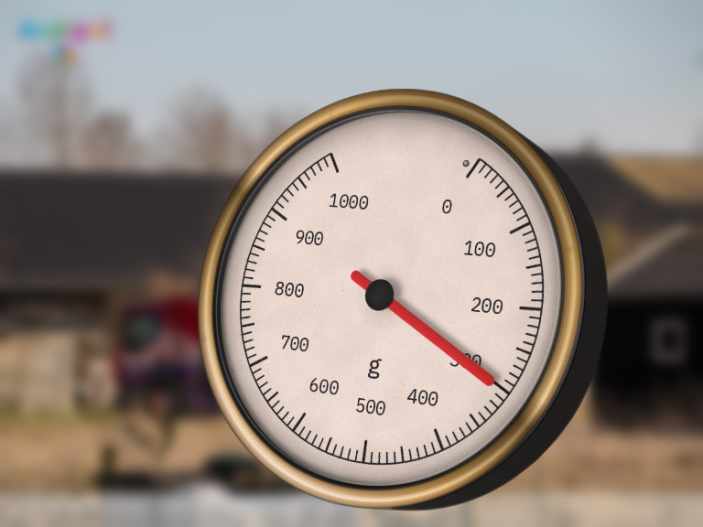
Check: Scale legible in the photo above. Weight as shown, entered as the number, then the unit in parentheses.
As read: 300 (g)
